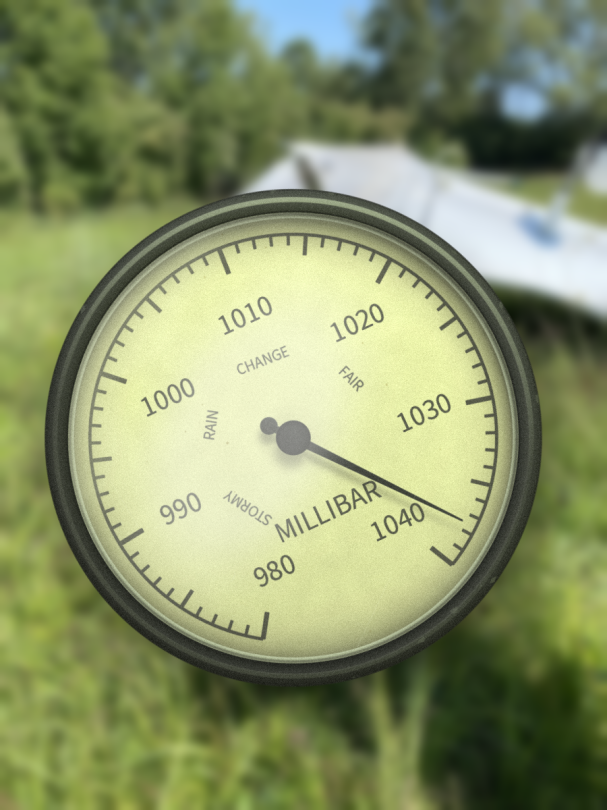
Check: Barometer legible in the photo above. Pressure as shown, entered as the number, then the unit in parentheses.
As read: 1037.5 (mbar)
